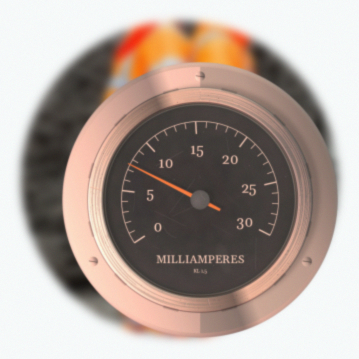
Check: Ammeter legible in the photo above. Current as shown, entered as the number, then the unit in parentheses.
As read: 7.5 (mA)
